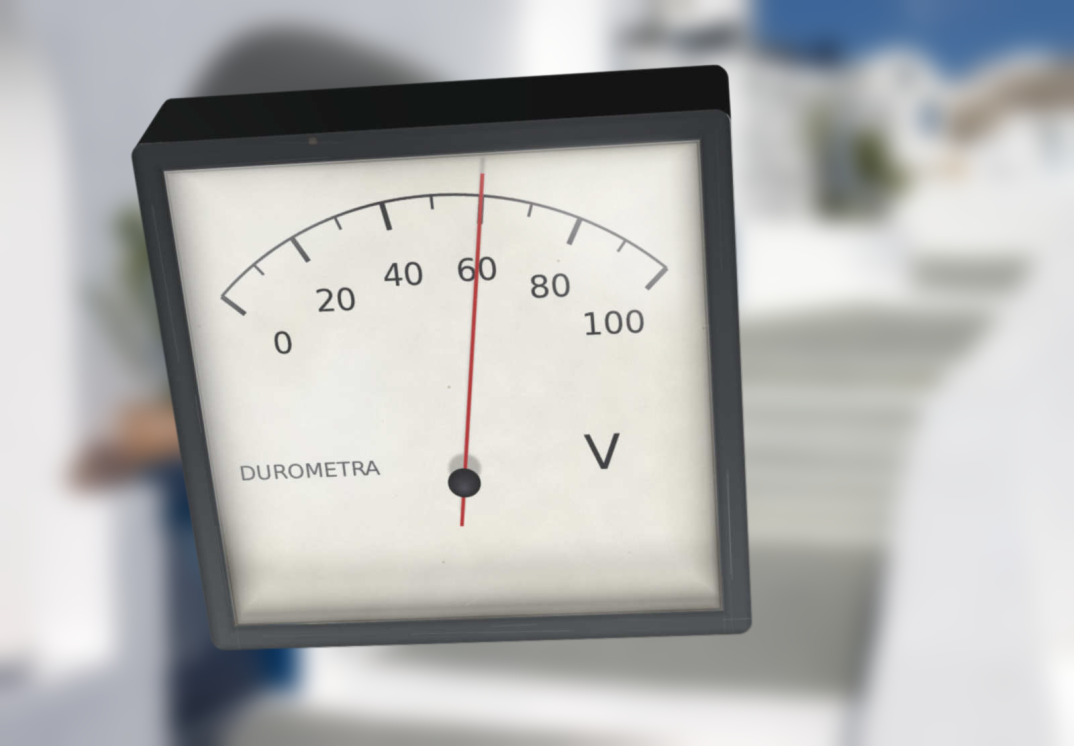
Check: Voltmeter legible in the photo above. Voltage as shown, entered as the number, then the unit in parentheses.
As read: 60 (V)
